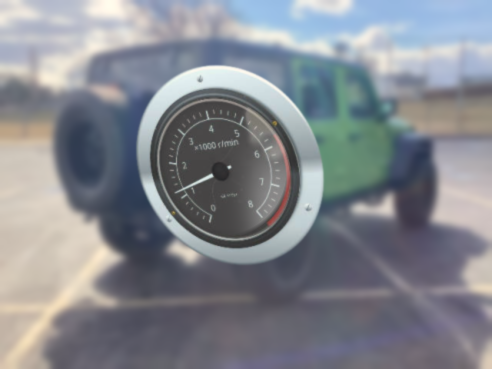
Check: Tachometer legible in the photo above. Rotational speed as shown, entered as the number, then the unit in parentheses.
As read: 1200 (rpm)
